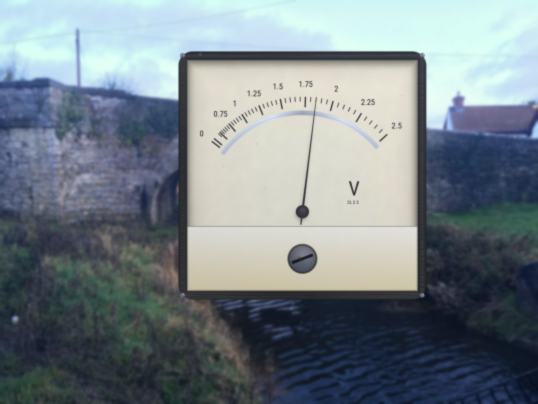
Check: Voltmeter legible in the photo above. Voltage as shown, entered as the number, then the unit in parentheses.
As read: 1.85 (V)
